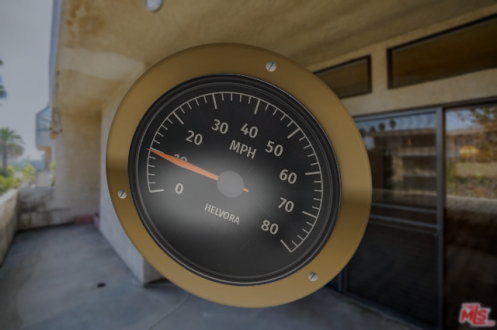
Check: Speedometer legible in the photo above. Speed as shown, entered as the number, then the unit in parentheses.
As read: 10 (mph)
